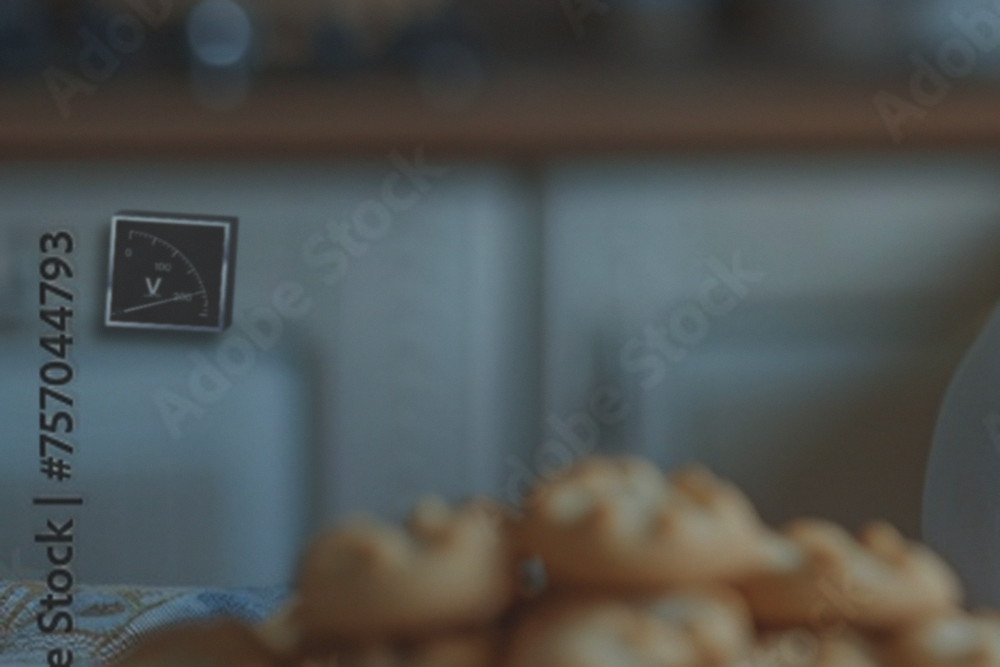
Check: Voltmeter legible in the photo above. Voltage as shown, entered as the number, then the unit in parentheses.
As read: 200 (V)
